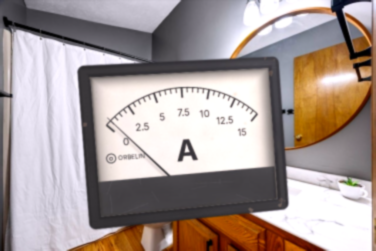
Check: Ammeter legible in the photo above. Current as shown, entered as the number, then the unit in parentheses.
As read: 0.5 (A)
